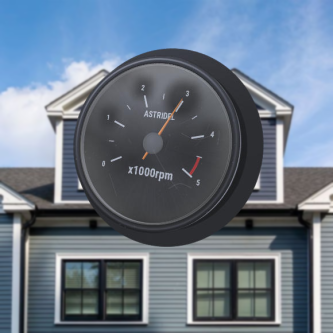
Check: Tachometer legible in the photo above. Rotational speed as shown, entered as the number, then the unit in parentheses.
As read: 3000 (rpm)
